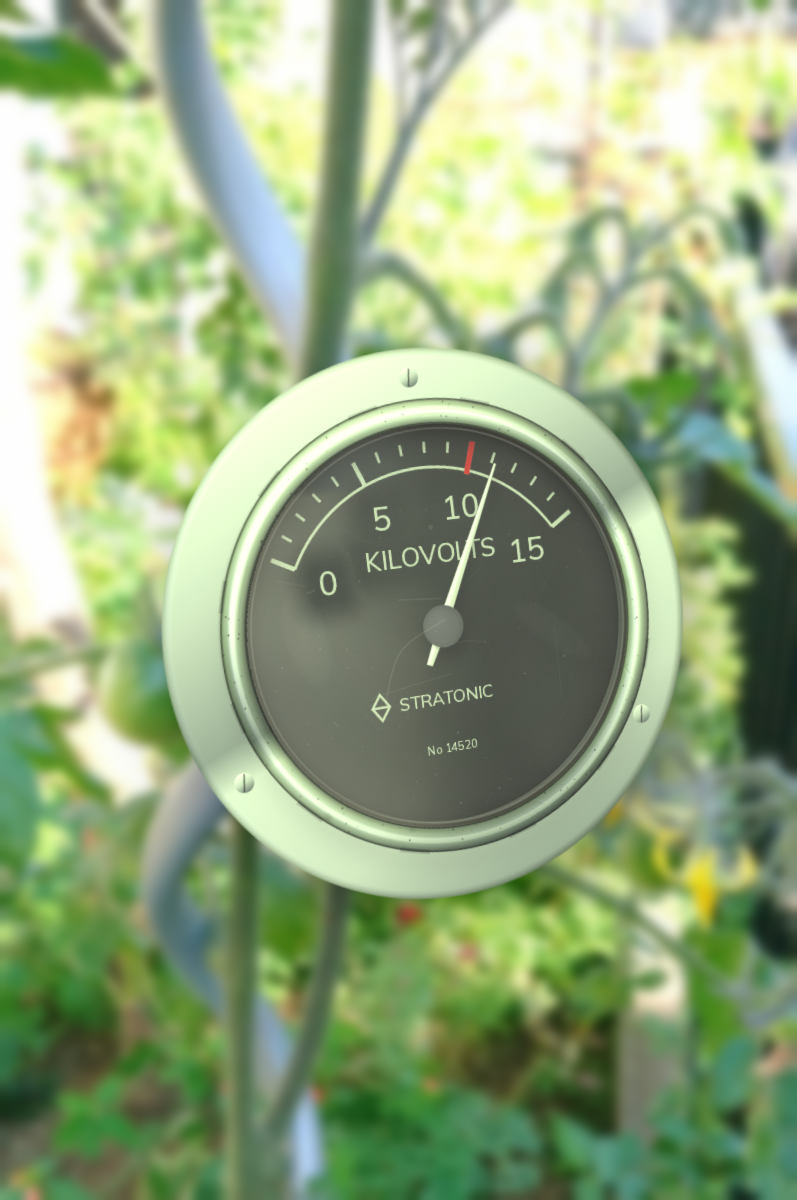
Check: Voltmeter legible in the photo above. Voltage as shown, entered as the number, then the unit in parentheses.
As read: 11 (kV)
